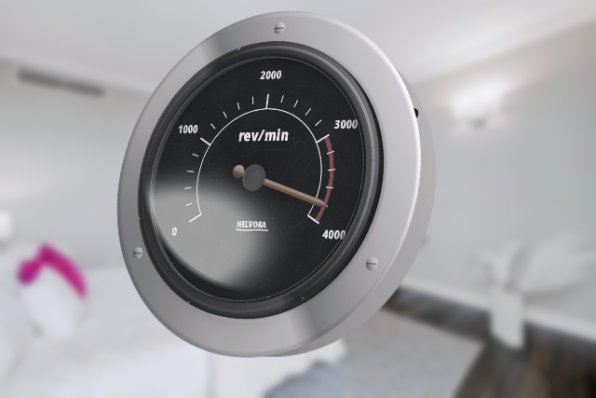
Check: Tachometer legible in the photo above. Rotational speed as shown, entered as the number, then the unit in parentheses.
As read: 3800 (rpm)
